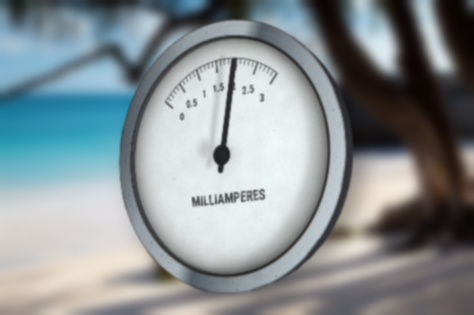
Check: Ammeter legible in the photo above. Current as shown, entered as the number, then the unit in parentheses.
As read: 2 (mA)
